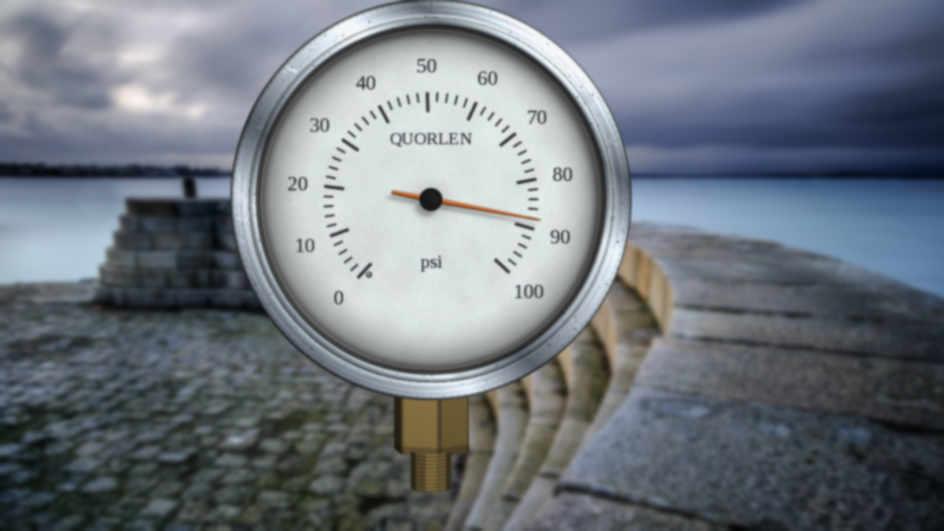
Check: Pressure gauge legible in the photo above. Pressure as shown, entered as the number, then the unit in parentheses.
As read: 88 (psi)
